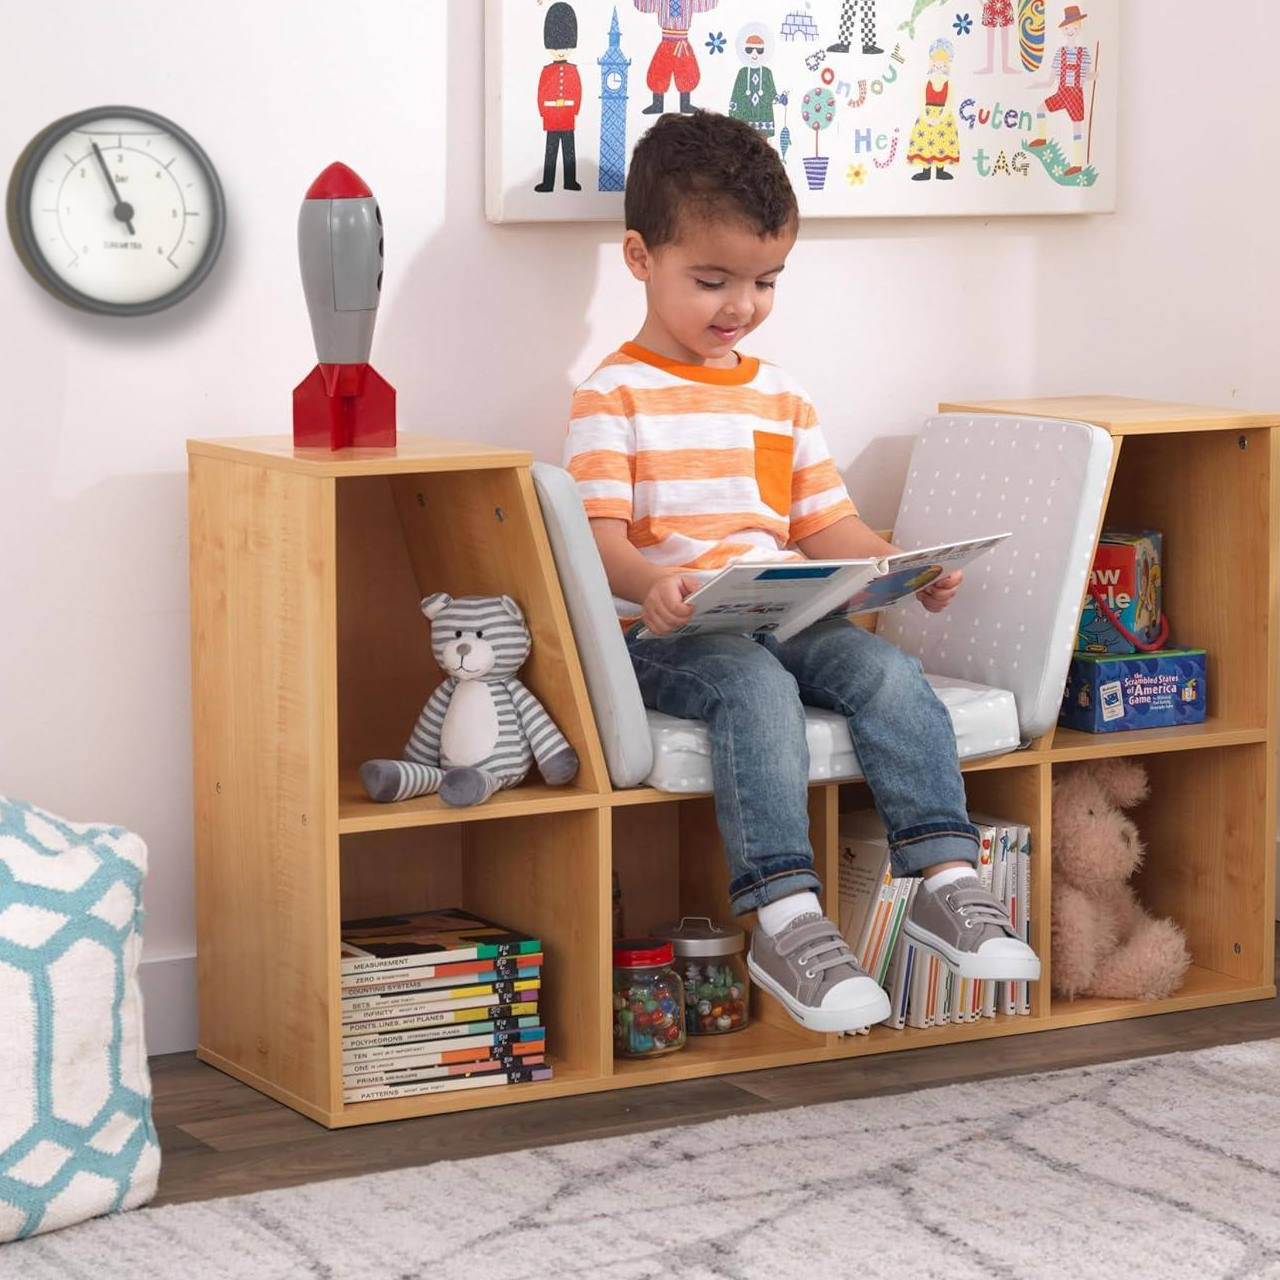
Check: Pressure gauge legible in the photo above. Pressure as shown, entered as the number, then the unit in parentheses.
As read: 2.5 (bar)
